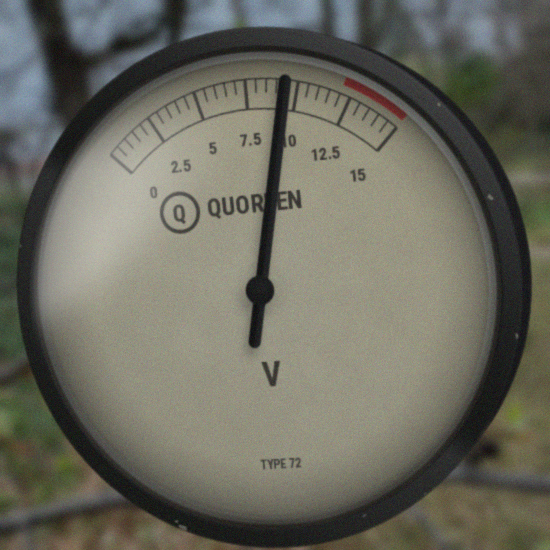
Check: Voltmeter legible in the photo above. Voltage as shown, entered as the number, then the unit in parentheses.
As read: 9.5 (V)
